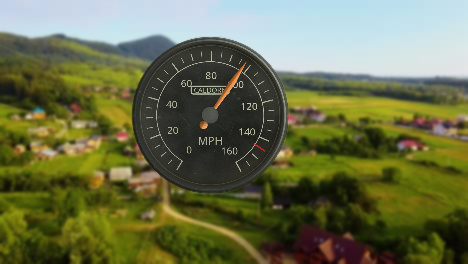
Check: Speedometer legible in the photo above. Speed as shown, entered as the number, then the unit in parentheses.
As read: 97.5 (mph)
